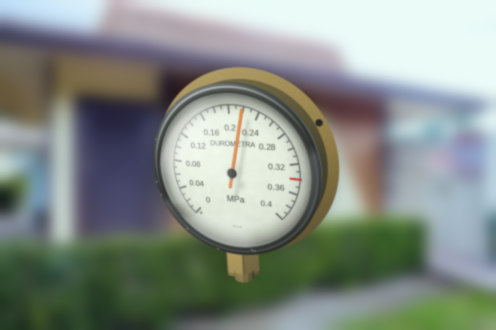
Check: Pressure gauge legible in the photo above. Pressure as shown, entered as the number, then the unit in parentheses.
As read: 0.22 (MPa)
